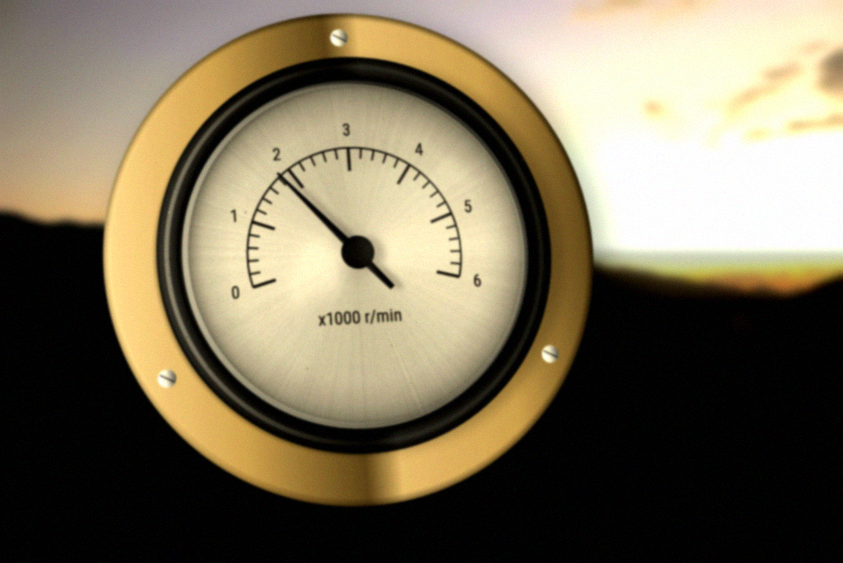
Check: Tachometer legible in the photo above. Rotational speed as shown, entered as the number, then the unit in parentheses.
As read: 1800 (rpm)
